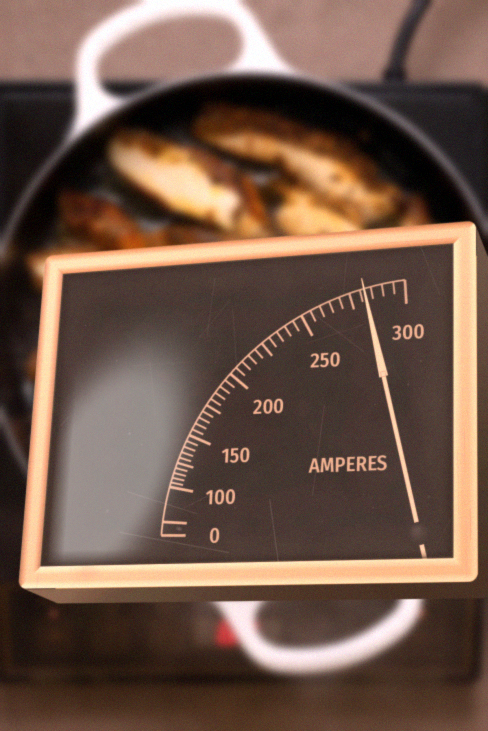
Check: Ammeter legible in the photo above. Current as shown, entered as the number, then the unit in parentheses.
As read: 282.5 (A)
